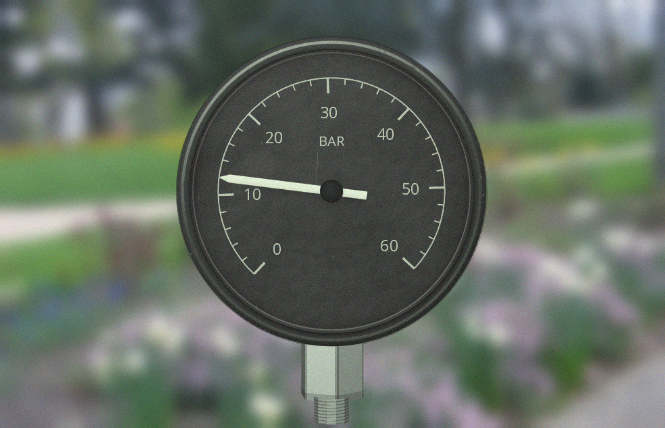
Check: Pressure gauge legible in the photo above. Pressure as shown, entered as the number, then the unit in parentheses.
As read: 12 (bar)
